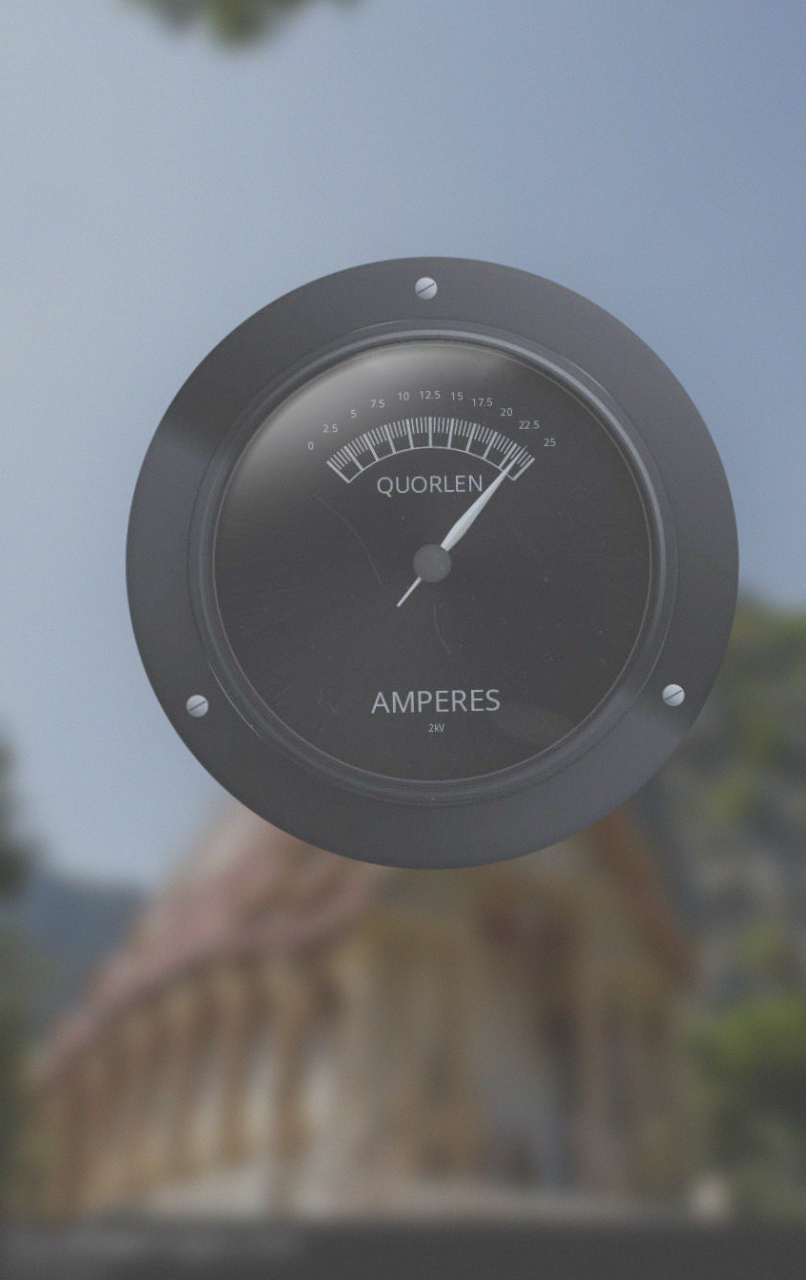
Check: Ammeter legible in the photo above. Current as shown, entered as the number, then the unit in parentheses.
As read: 23.5 (A)
